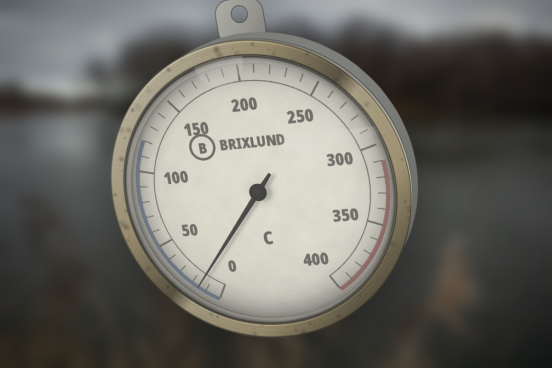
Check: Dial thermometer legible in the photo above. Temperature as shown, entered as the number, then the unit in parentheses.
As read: 15 (°C)
